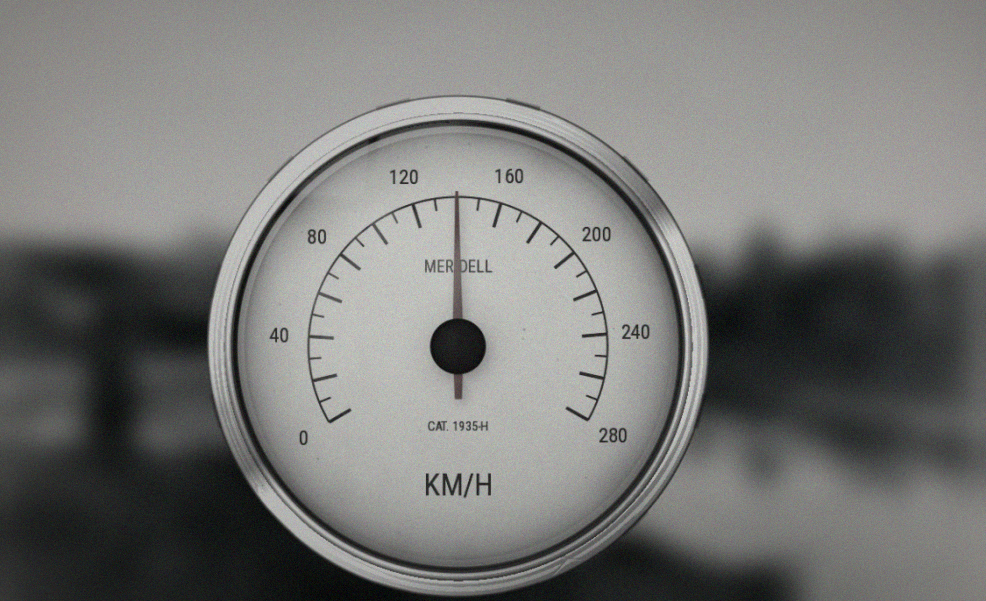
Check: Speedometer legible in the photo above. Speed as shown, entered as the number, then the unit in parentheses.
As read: 140 (km/h)
